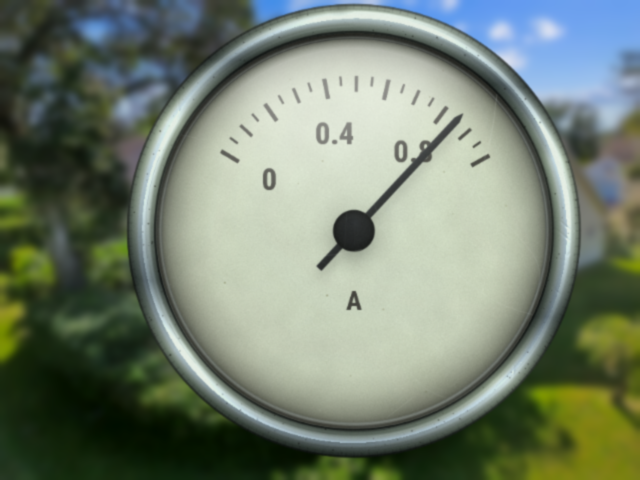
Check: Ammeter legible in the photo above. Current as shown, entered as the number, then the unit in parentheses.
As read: 0.85 (A)
